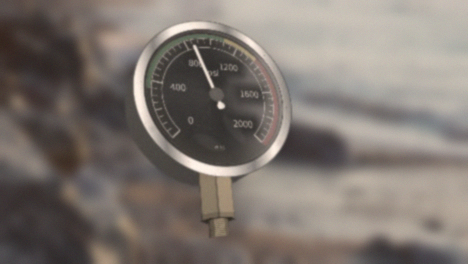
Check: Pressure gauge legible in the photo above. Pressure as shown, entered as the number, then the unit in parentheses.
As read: 850 (psi)
